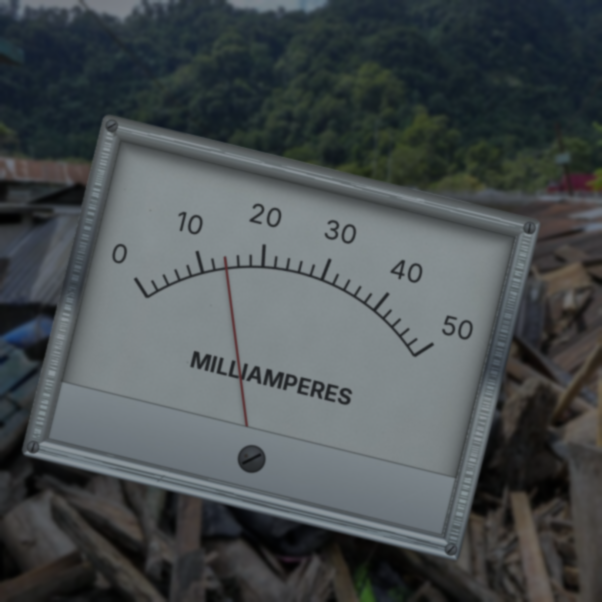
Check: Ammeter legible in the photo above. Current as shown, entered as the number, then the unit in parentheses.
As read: 14 (mA)
